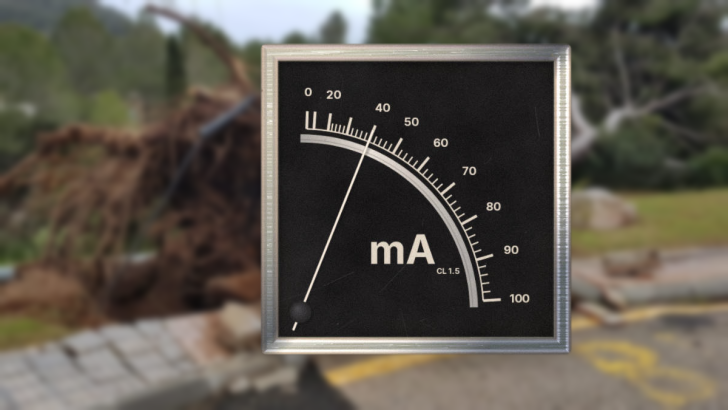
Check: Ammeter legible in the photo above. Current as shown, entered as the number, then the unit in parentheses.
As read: 40 (mA)
